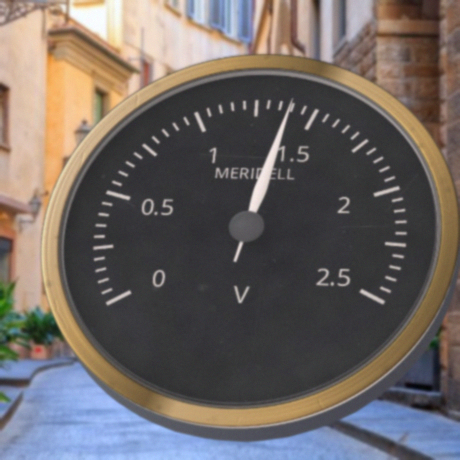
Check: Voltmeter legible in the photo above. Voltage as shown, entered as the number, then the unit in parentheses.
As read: 1.4 (V)
